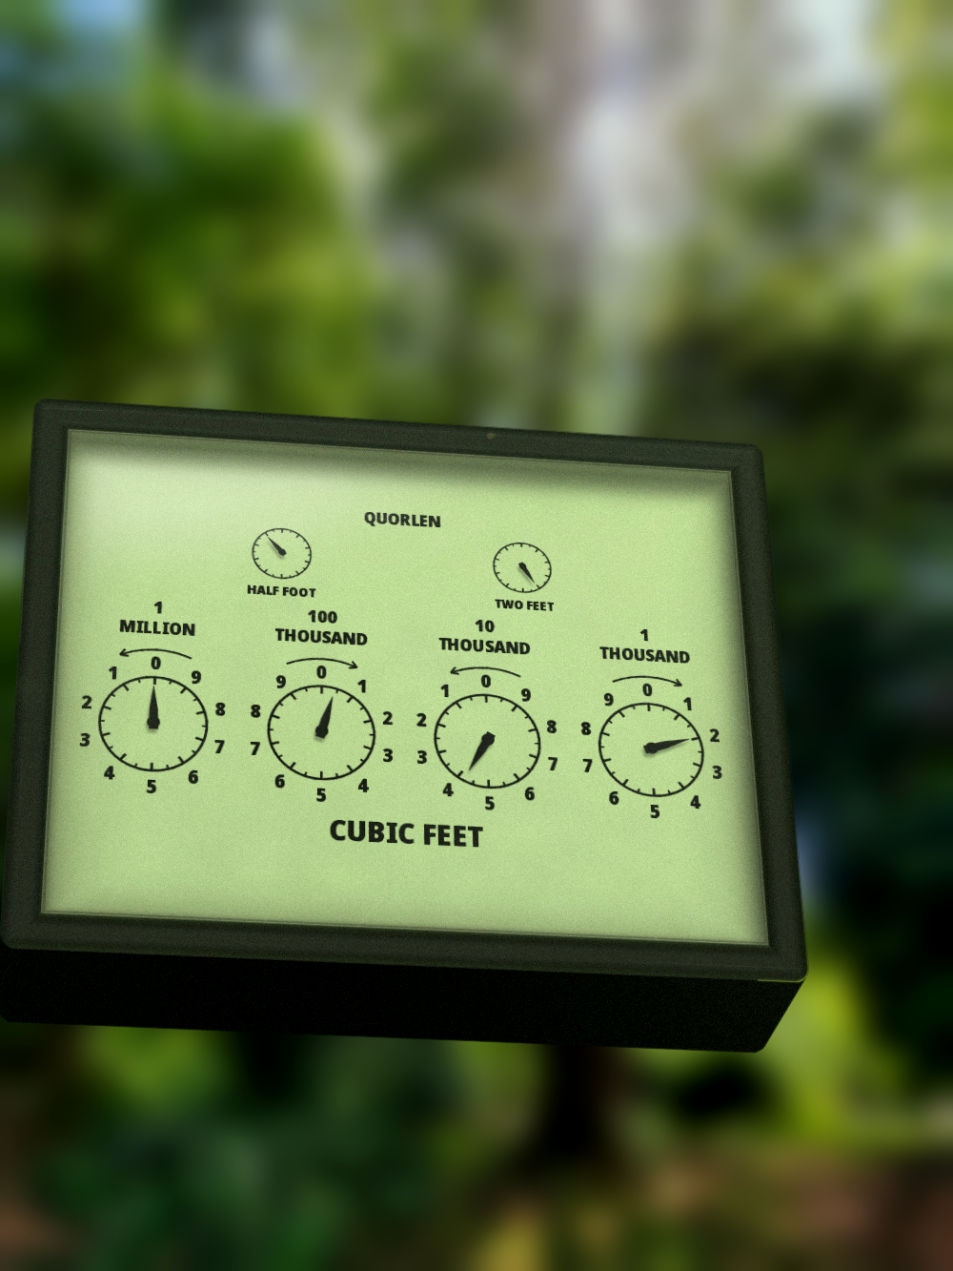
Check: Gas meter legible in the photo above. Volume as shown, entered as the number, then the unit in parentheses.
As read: 4200 (ft³)
